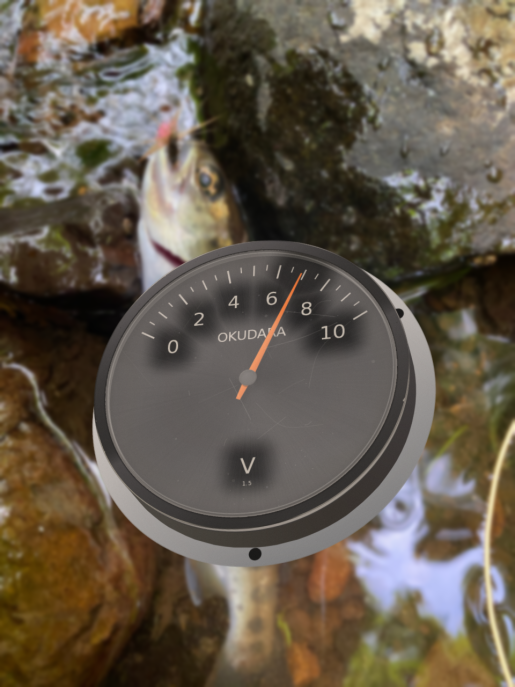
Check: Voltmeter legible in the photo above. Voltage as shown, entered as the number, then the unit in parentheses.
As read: 7 (V)
